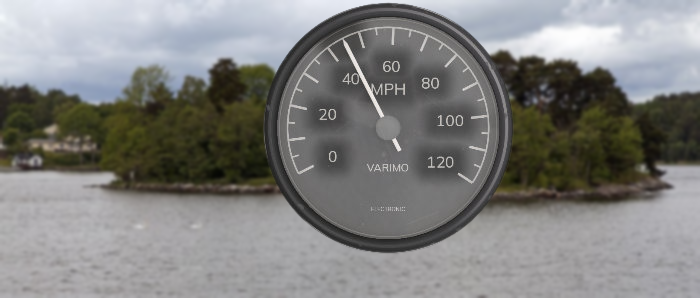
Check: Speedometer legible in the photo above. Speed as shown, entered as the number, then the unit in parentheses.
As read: 45 (mph)
